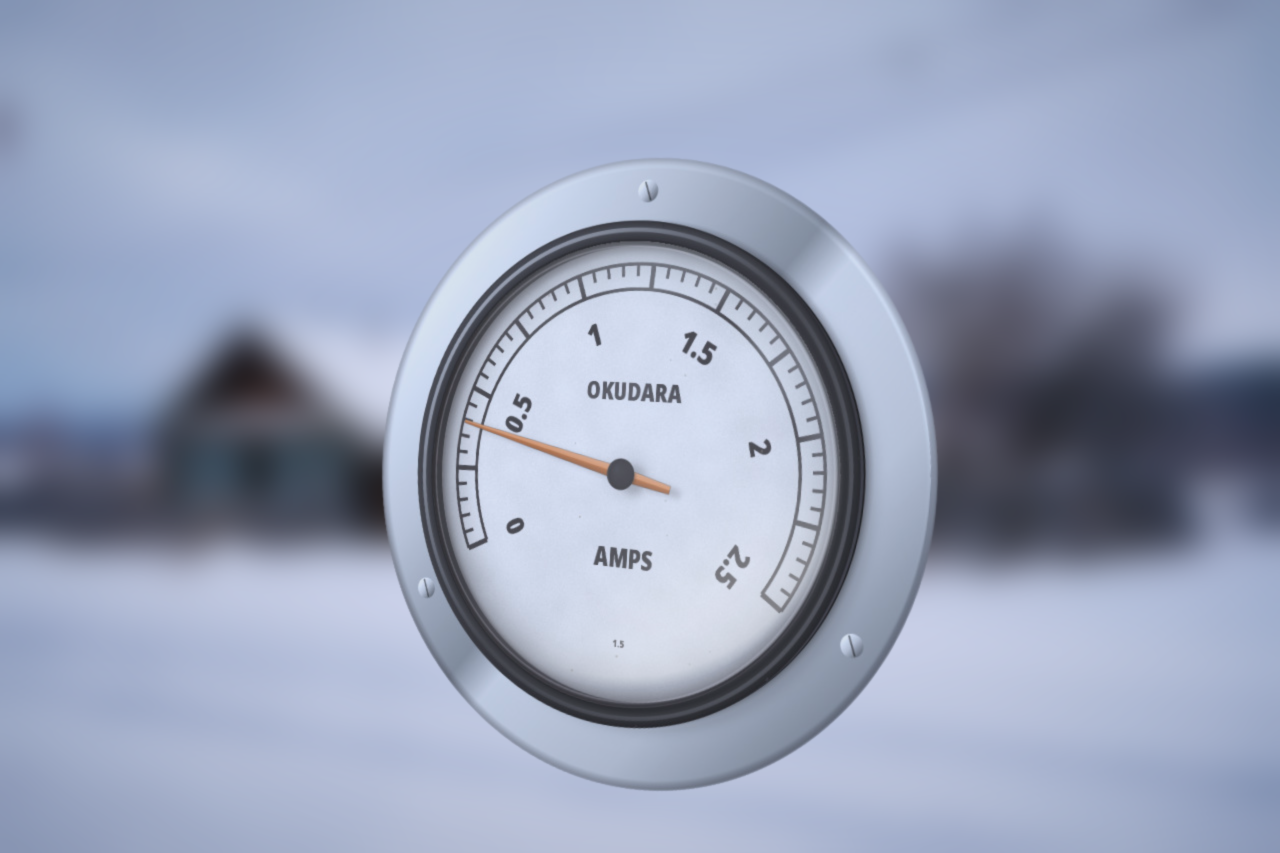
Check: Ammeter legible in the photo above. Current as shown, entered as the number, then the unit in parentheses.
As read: 0.4 (A)
